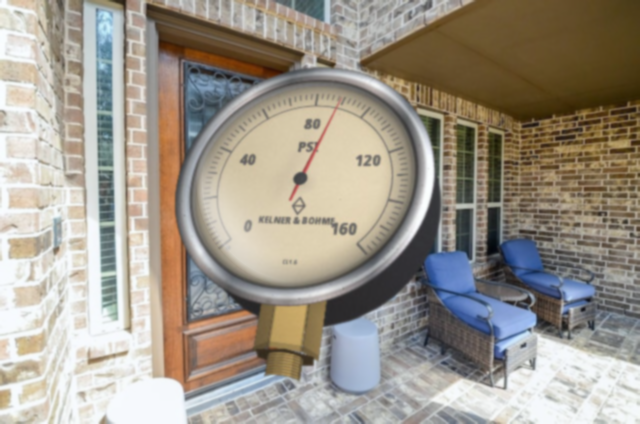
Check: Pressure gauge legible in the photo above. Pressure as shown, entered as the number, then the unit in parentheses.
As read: 90 (psi)
